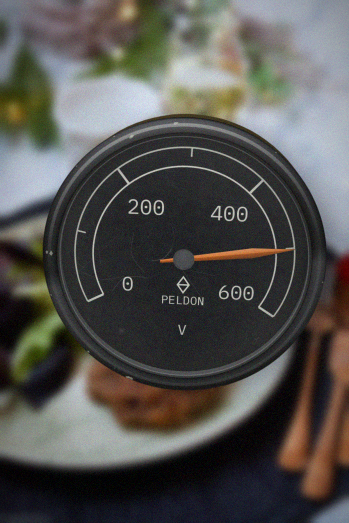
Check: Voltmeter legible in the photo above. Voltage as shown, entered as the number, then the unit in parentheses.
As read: 500 (V)
